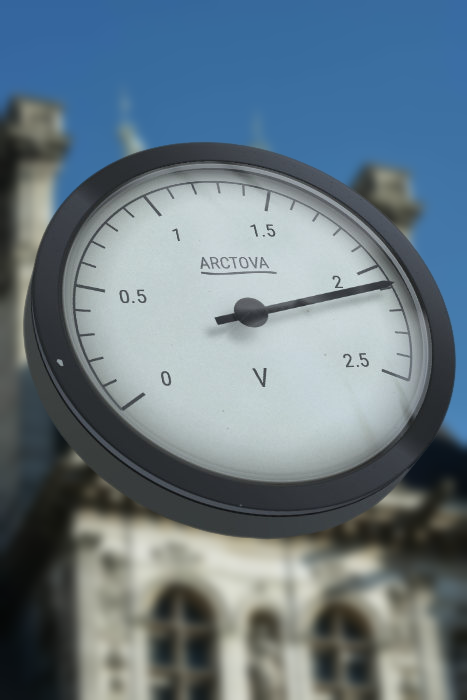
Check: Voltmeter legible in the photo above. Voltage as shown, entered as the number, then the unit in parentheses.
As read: 2.1 (V)
